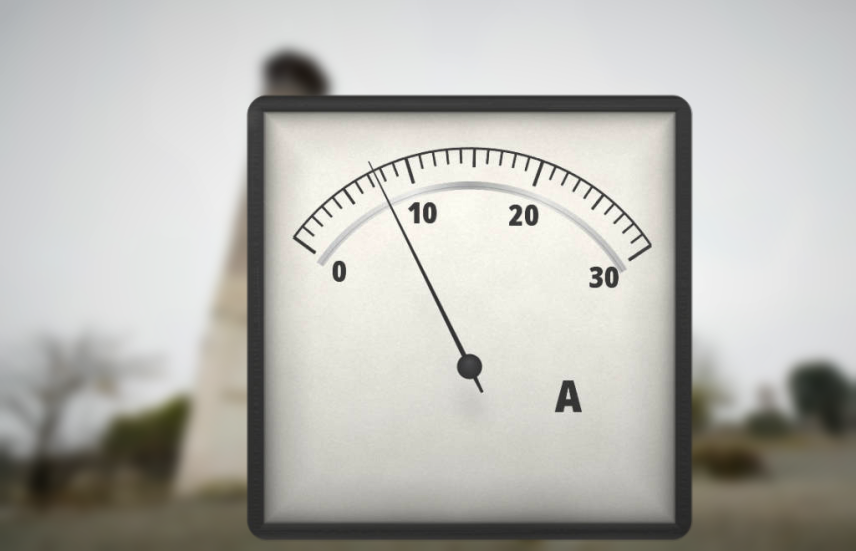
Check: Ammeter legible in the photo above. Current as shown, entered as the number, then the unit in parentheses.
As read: 7.5 (A)
